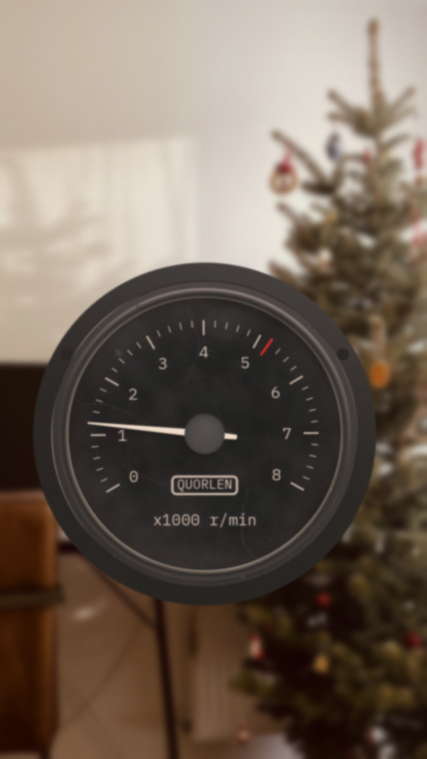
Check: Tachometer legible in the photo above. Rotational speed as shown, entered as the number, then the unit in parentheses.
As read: 1200 (rpm)
